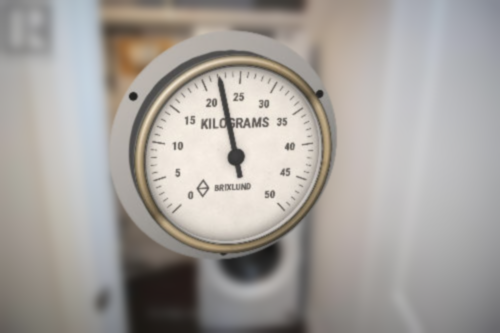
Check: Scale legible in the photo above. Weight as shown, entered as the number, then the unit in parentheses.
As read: 22 (kg)
